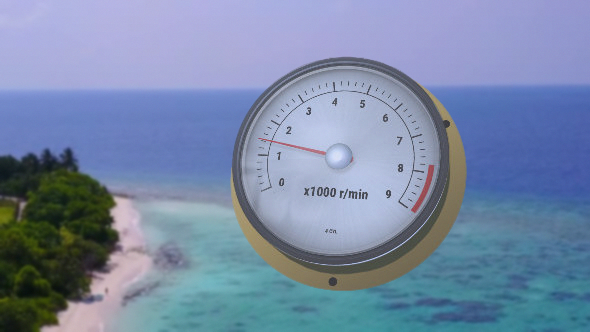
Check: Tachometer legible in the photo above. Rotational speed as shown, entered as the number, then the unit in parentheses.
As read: 1400 (rpm)
